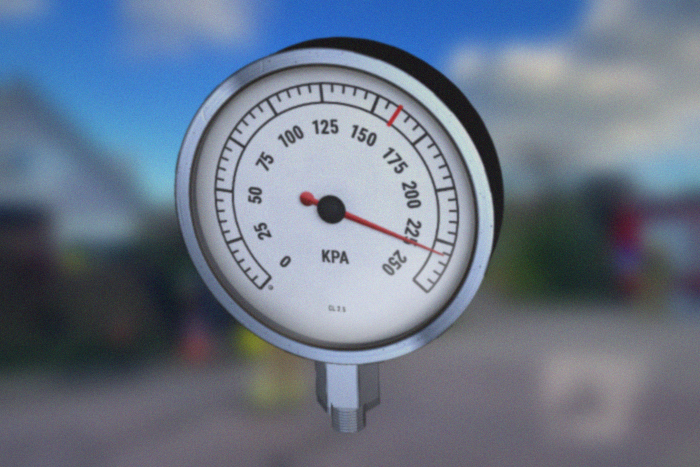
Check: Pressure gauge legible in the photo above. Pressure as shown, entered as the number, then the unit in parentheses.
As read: 230 (kPa)
